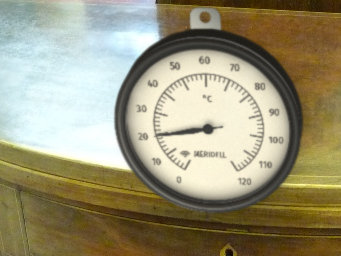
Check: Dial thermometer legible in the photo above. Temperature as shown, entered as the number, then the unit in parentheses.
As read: 20 (°C)
